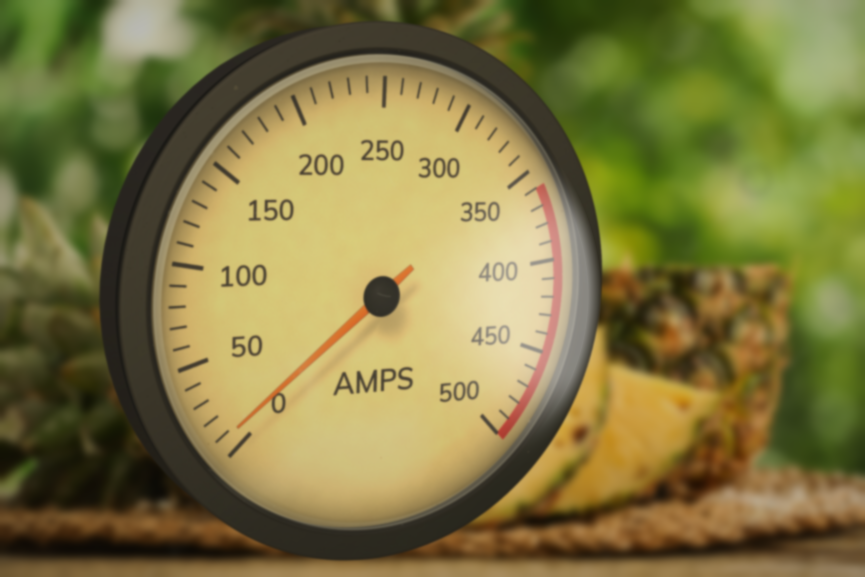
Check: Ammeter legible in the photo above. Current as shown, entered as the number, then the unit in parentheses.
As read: 10 (A)
